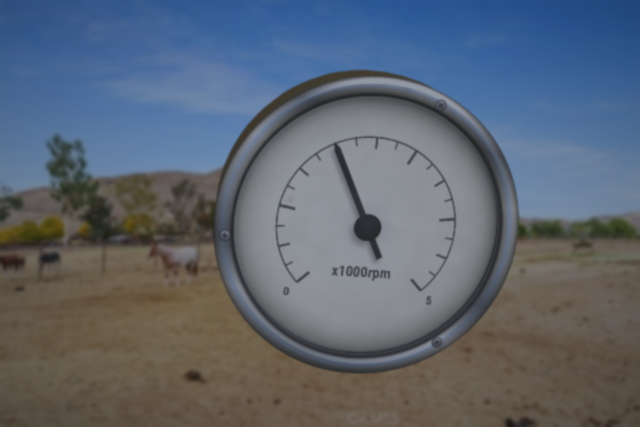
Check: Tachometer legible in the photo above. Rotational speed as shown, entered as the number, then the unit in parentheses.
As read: 2000 (rpm)
